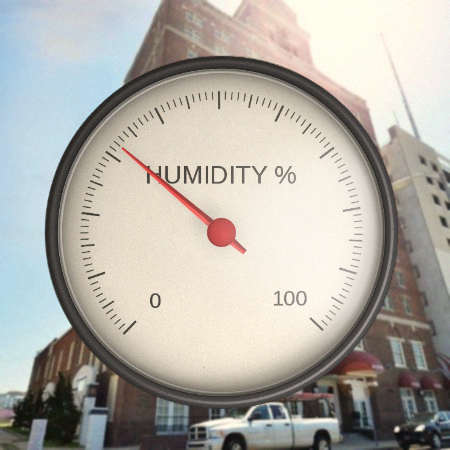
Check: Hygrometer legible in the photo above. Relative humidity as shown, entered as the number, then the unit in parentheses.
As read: 32 (%)
